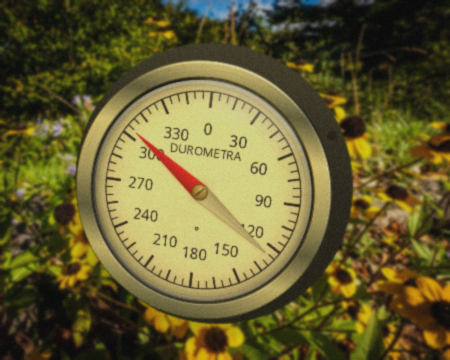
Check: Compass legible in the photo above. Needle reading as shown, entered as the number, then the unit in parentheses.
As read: 305 (°)
